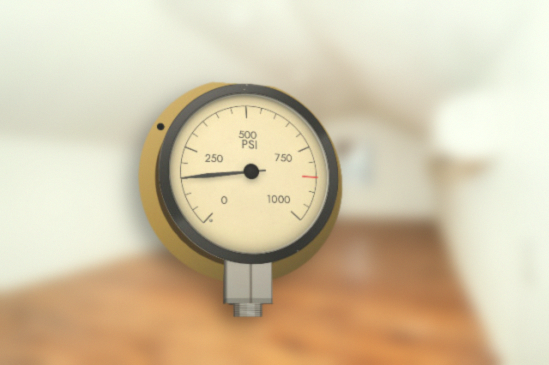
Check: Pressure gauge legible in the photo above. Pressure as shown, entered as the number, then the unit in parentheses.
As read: 150 (psi)
